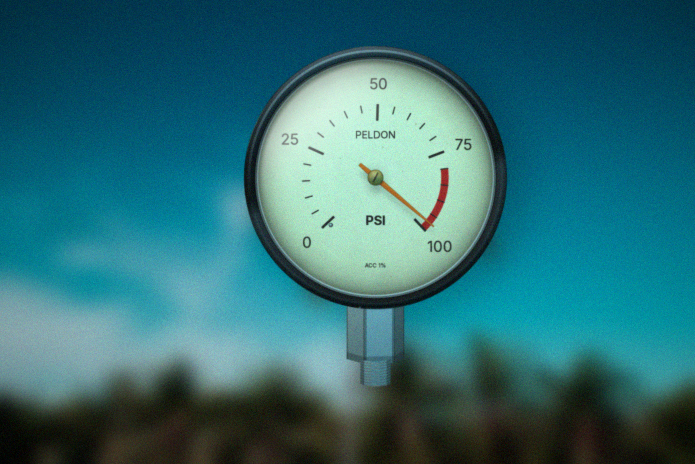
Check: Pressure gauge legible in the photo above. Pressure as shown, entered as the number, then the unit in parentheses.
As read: 97.5 (psi)
